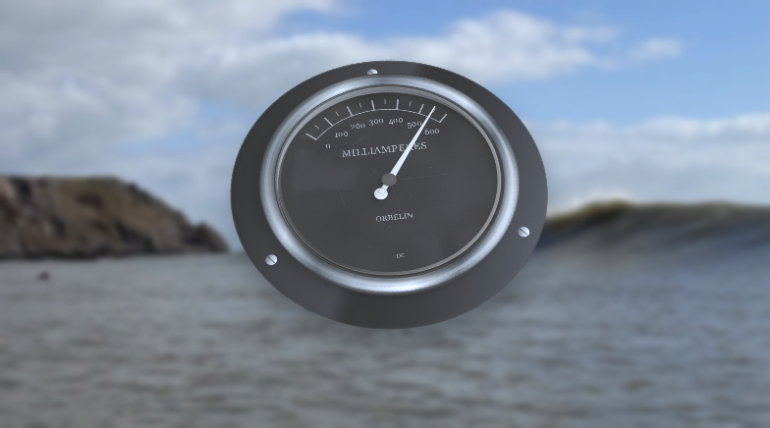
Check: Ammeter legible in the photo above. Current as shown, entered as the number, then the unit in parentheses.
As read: 550 (mA)
